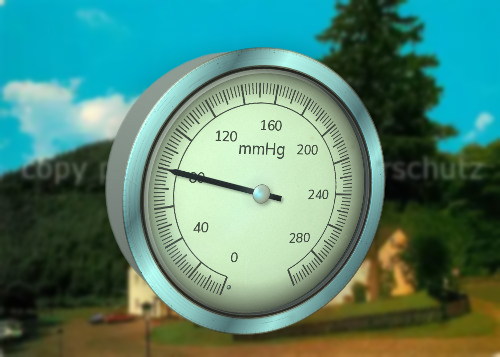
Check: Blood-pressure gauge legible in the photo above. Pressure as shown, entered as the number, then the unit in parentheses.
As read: 80 (mmHg)
